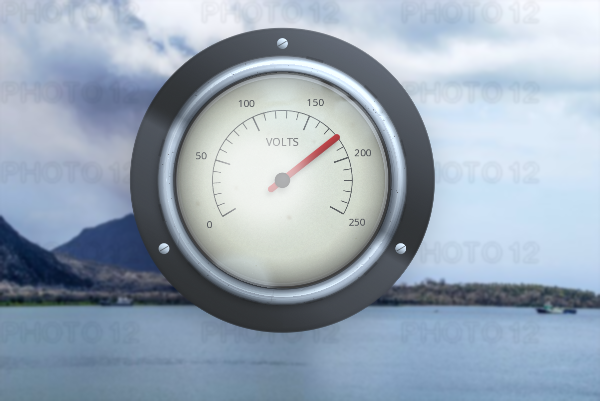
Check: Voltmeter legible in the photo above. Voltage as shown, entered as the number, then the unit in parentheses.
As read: 180 (V)
